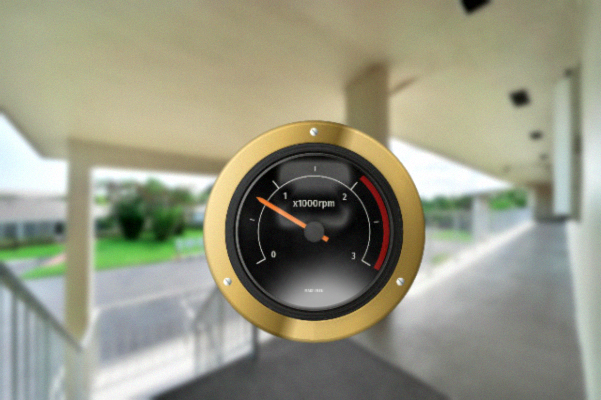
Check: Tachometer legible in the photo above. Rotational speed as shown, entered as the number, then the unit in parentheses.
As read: 750 (rpm)
